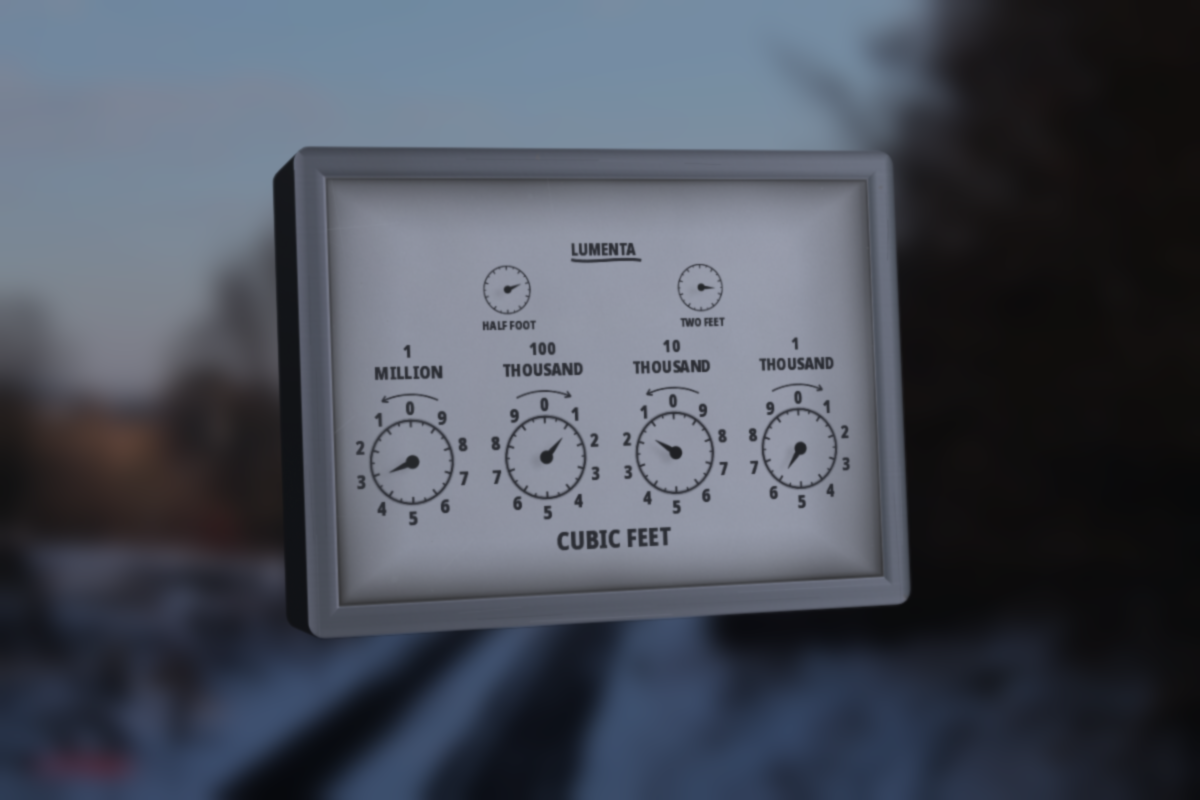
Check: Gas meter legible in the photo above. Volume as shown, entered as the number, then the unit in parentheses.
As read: 311600 (ft³)
